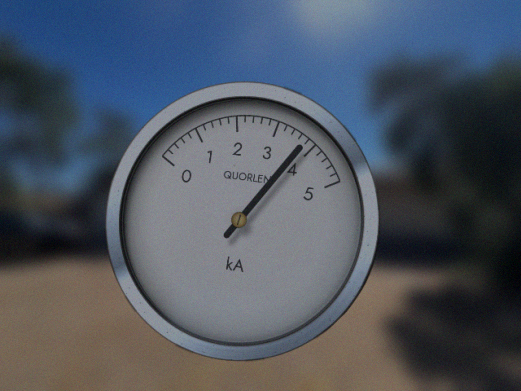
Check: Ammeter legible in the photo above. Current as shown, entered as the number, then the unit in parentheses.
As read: 3.8 (kA)
